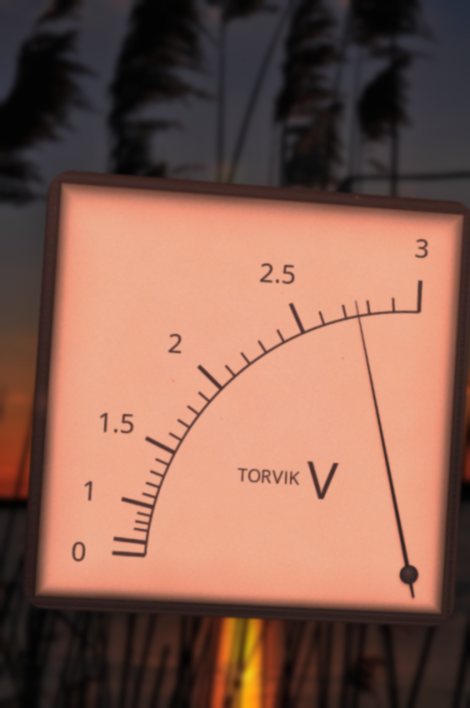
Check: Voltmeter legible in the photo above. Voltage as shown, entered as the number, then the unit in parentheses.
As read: 2.75 (V)
